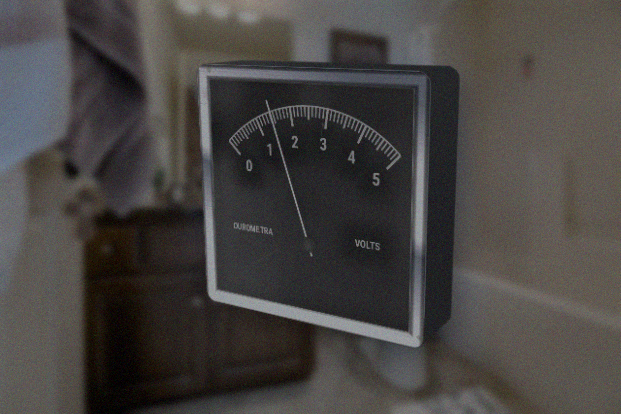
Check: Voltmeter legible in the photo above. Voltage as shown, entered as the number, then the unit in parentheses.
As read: 1.5 (V)
